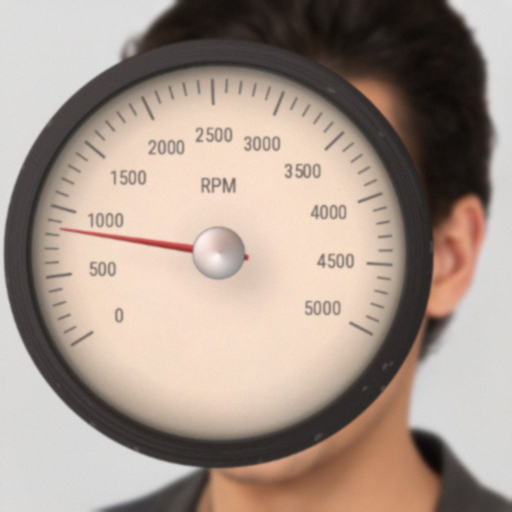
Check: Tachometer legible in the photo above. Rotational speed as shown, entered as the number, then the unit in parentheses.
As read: 850 (rpm)
